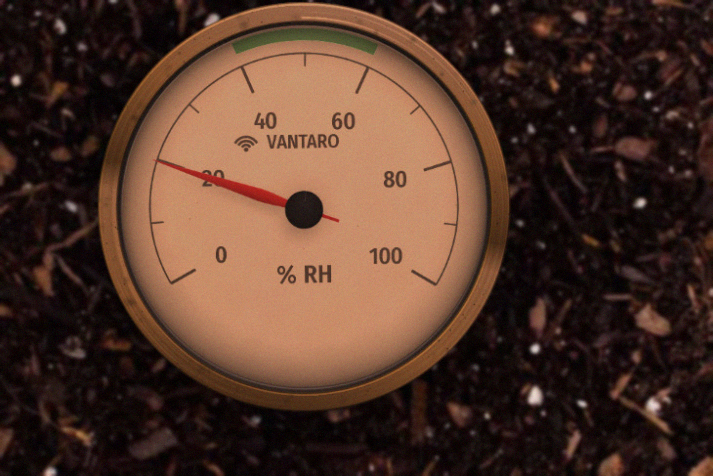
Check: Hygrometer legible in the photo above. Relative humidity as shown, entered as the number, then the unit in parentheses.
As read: 20 (%)
